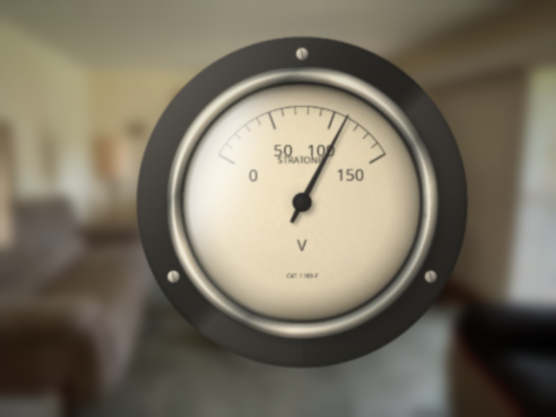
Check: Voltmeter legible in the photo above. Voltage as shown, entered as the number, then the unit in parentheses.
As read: 110 (V)
